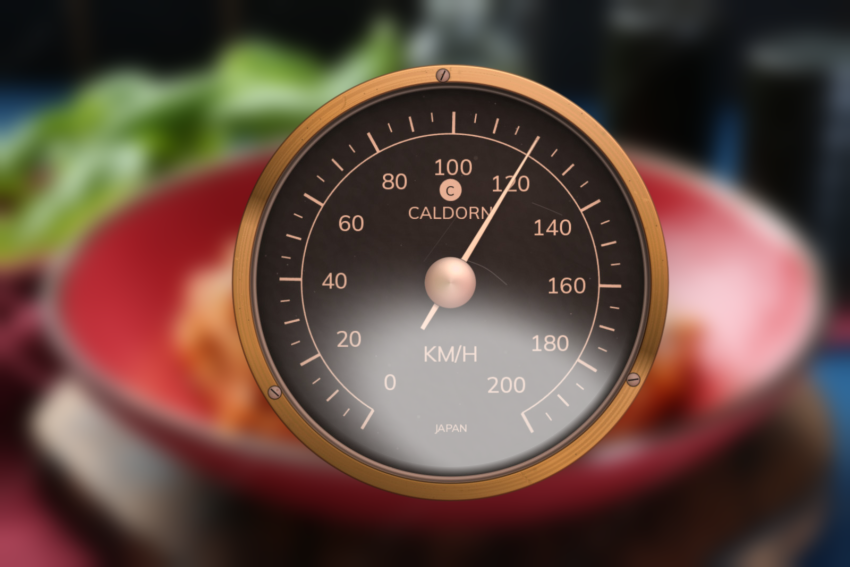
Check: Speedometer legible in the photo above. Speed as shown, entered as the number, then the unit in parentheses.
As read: 120 (km/h)
